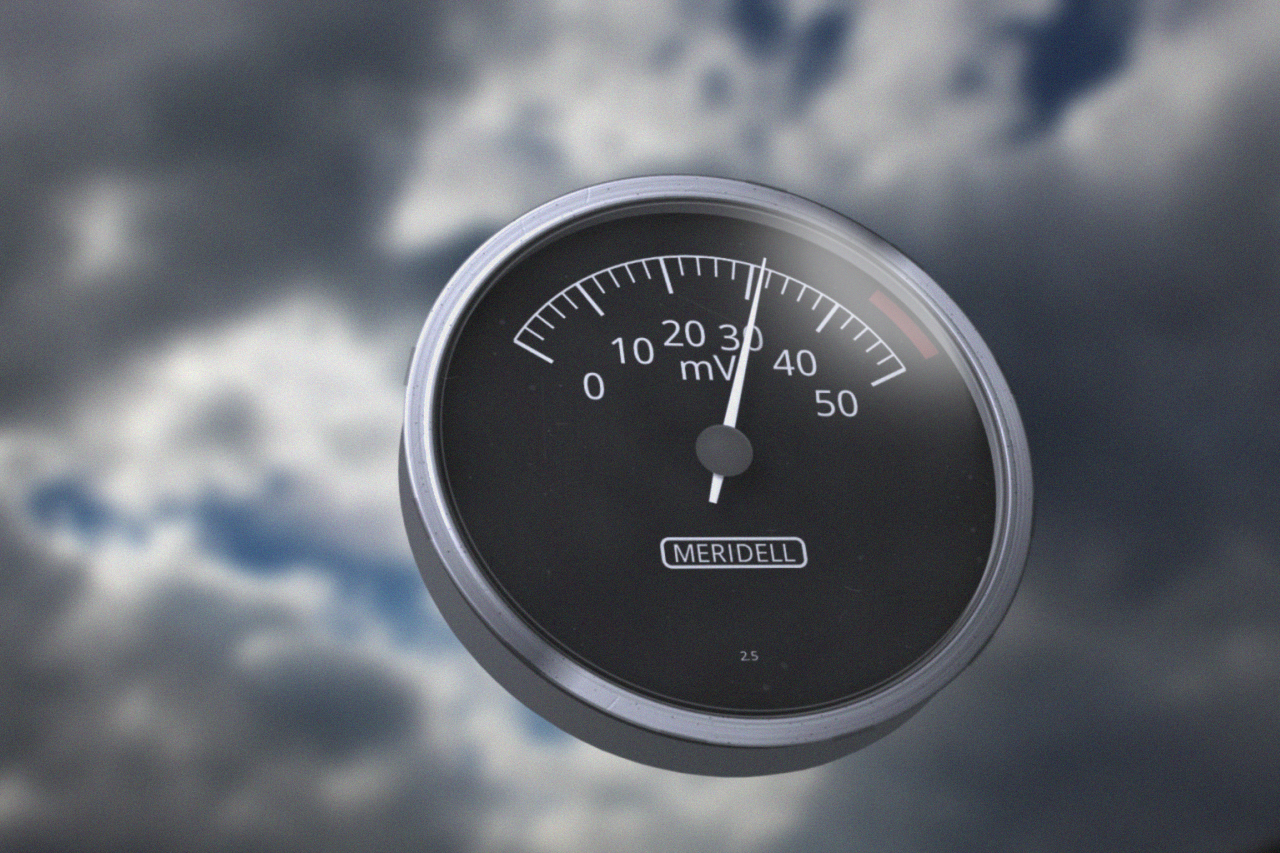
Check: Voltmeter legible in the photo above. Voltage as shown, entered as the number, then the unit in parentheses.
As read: 31 (mV)
